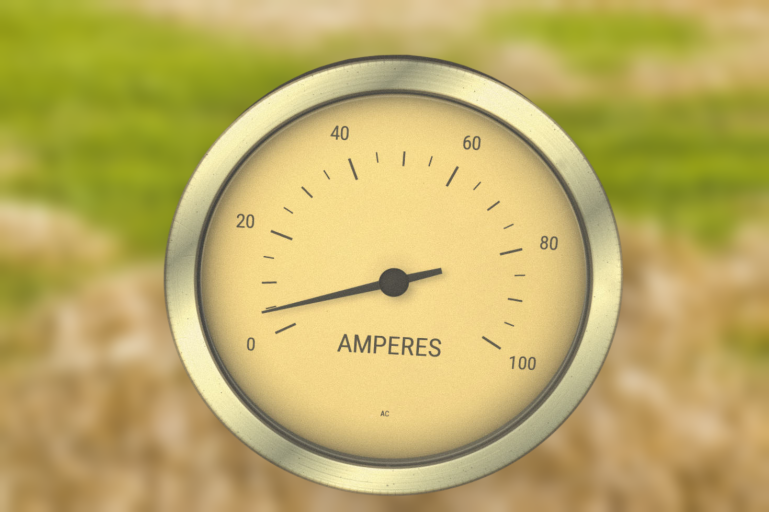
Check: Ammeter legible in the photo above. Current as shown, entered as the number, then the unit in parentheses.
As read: 5 (A)
